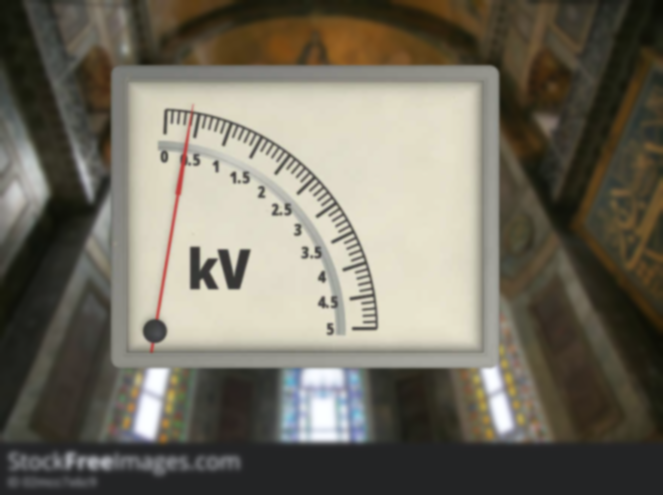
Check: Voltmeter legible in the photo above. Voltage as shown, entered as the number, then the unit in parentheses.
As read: 0.4 (kV)
